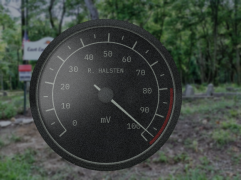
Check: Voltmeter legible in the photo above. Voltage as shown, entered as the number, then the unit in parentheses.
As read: 97.5 (mV)
